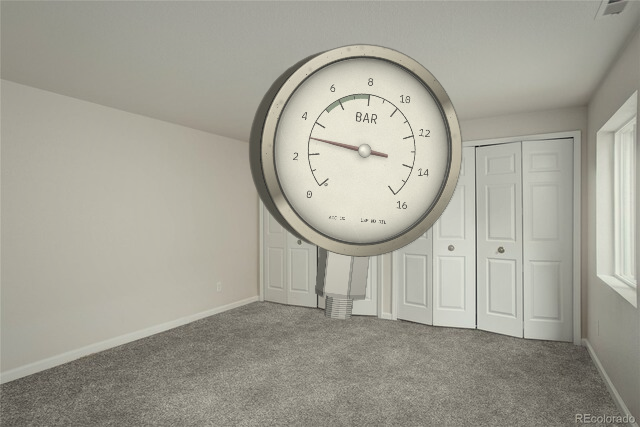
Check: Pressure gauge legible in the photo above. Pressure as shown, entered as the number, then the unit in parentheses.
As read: 3 (bar)
